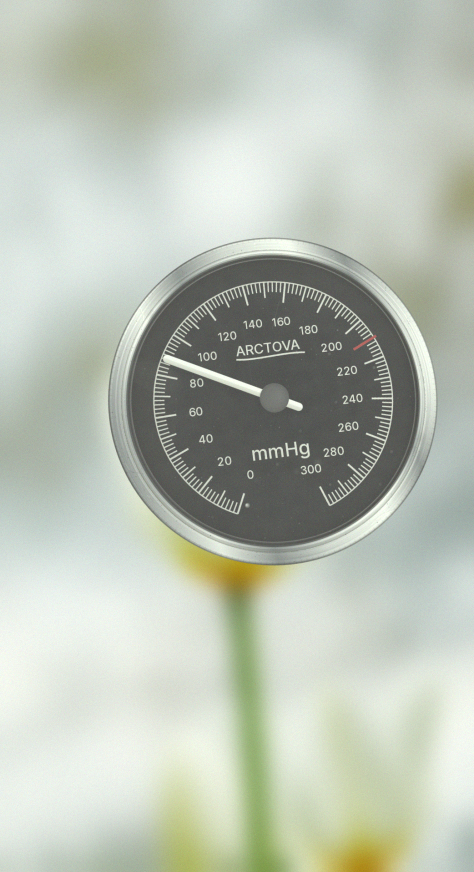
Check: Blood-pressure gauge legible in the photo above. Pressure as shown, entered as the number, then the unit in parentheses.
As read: 88 (mmHg)
